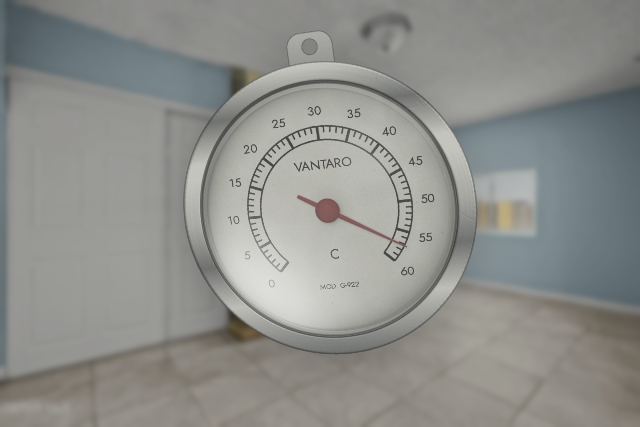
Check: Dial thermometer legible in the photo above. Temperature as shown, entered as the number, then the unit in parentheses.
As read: 57 (°C)
